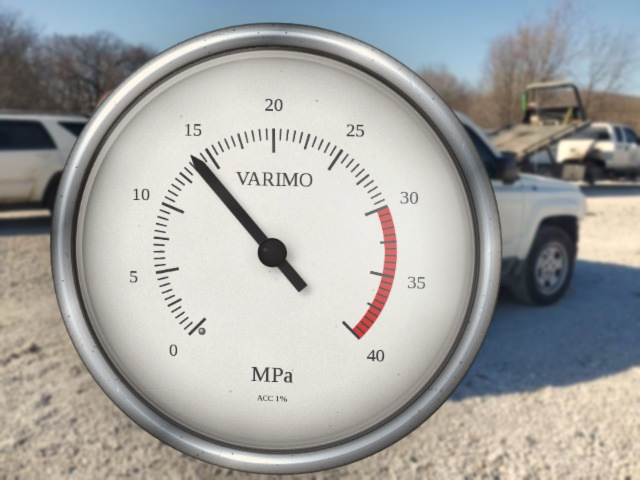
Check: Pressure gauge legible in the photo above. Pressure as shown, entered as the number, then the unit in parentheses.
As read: 14 (MPa)
